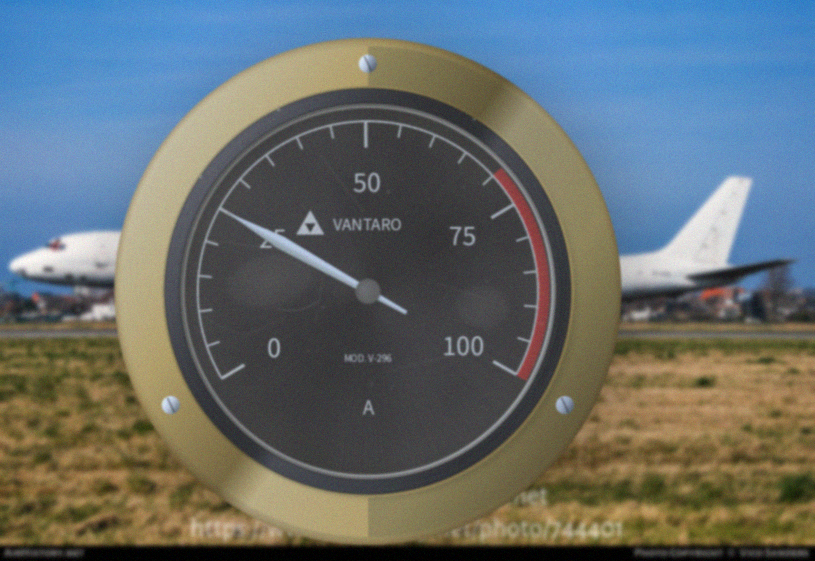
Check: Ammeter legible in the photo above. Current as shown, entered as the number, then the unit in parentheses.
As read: 25 (A)
